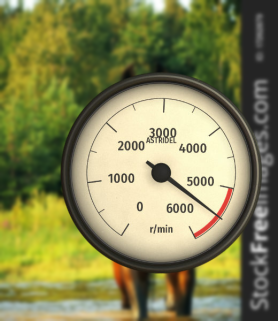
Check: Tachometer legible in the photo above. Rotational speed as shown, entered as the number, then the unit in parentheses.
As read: 5500 (rpm)
